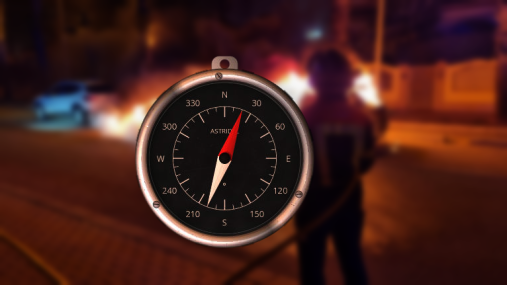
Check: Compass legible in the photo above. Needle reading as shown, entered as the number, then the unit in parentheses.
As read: 20 (°)
